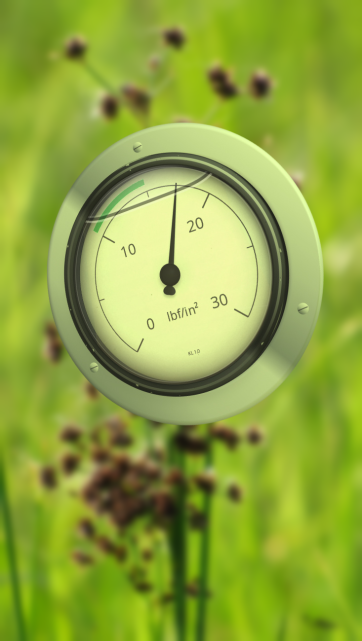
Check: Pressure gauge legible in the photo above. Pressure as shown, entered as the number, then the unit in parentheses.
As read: 17.5 (psi)
